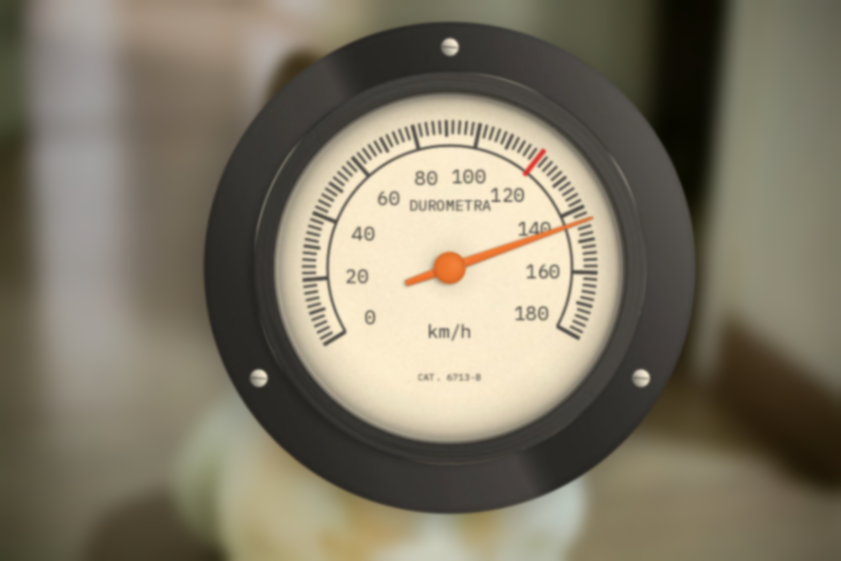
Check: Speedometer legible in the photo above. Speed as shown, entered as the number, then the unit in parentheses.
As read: 144 (km/h)
